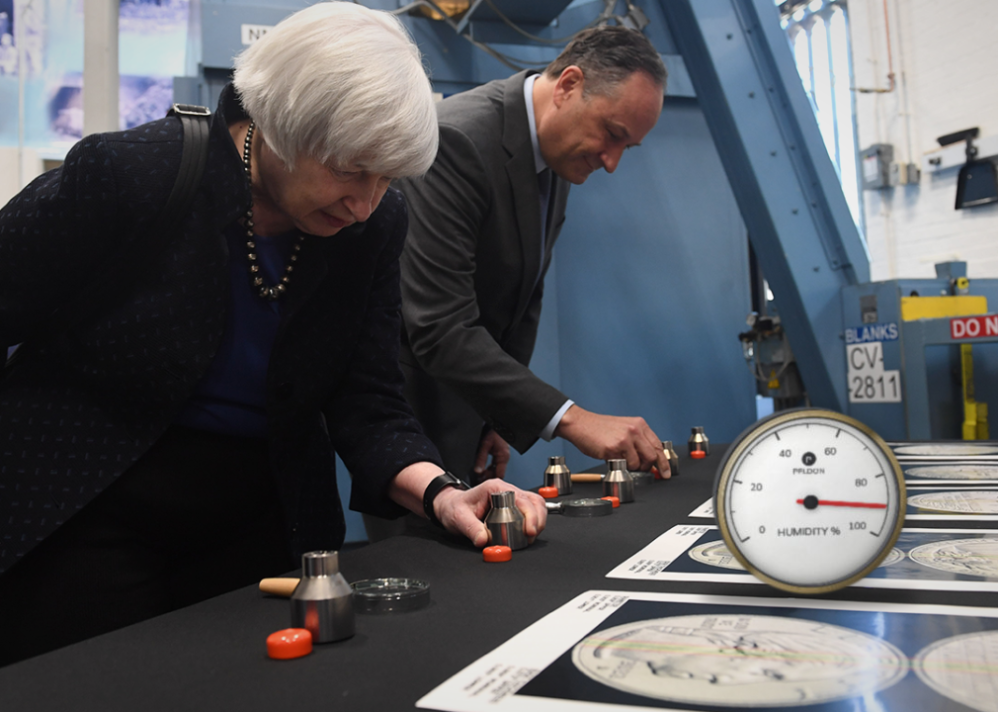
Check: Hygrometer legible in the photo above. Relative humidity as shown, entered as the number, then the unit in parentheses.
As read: 90 (%)
